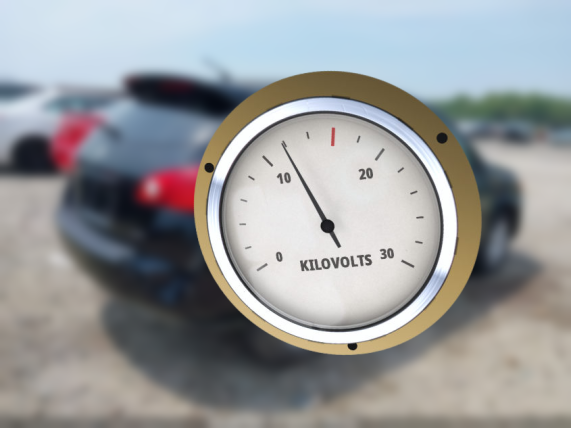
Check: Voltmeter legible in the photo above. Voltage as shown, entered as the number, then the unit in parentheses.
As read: 12 (kV)
